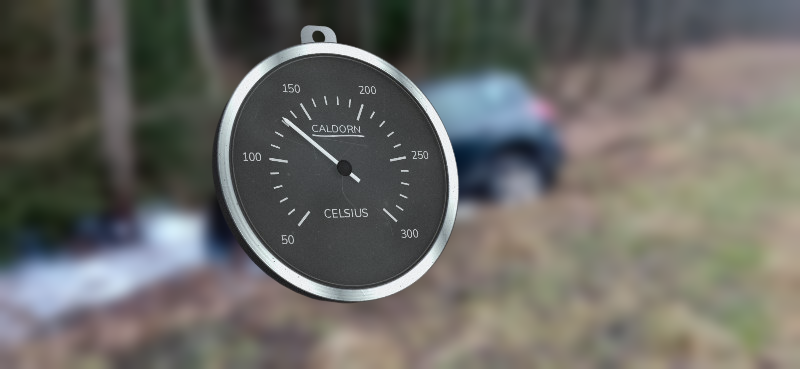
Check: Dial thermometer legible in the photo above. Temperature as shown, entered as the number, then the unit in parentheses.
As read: 130 (°C)
